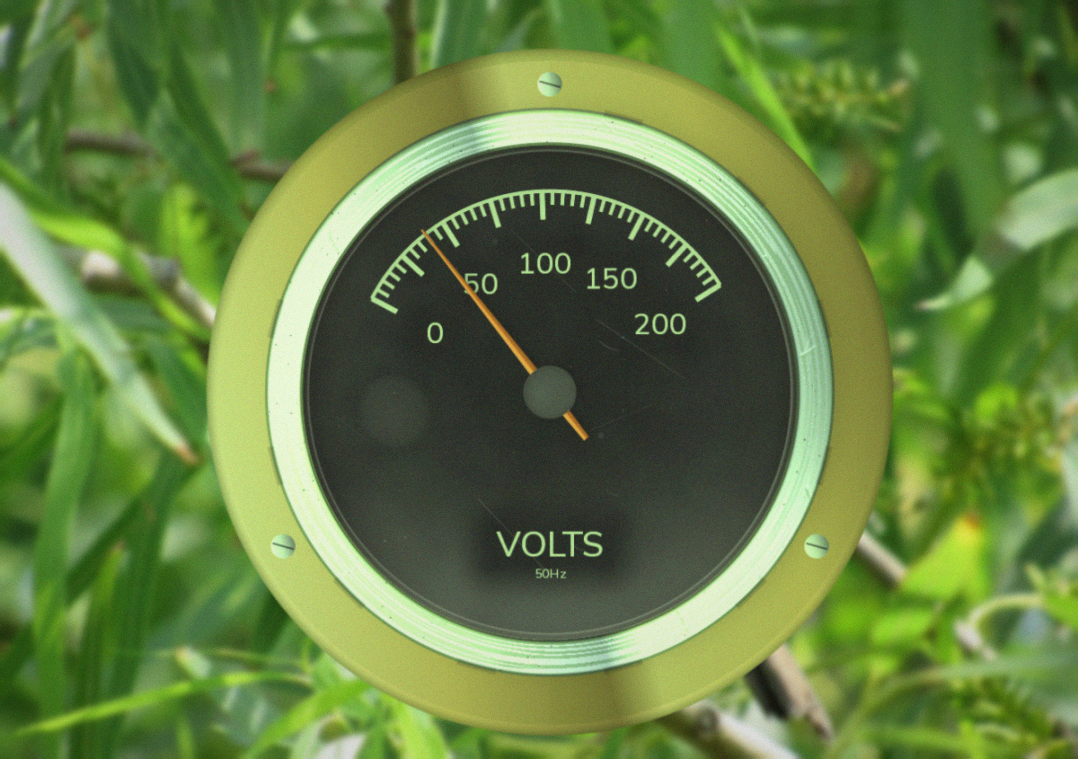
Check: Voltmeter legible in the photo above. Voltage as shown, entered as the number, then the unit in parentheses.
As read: 40 (V)
